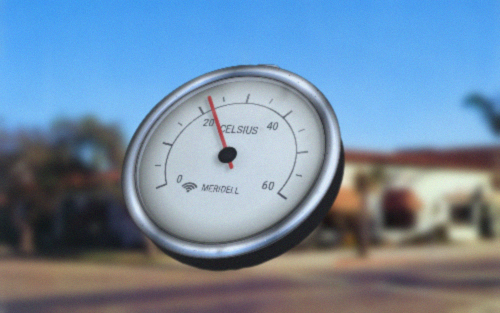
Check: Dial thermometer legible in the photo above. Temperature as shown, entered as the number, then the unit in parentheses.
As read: 22.5 (°C)
